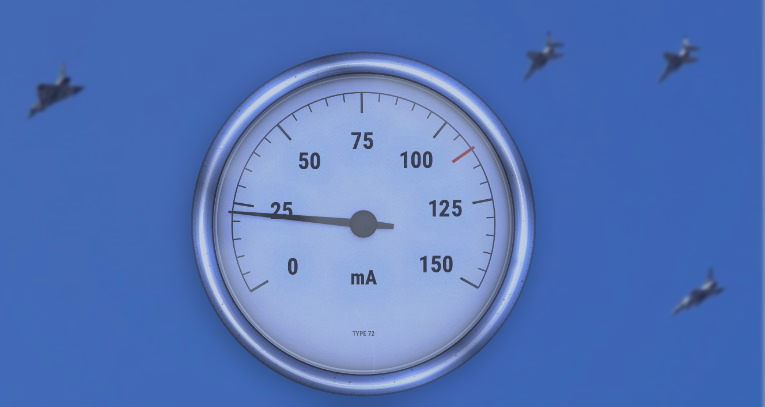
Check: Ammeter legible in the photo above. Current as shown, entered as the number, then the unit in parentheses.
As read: 22.5 (mA)
